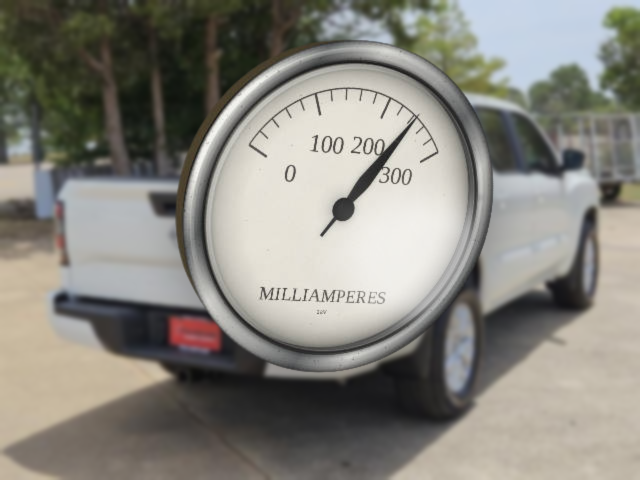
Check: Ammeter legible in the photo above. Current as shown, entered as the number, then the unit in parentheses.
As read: 240 (mA)
